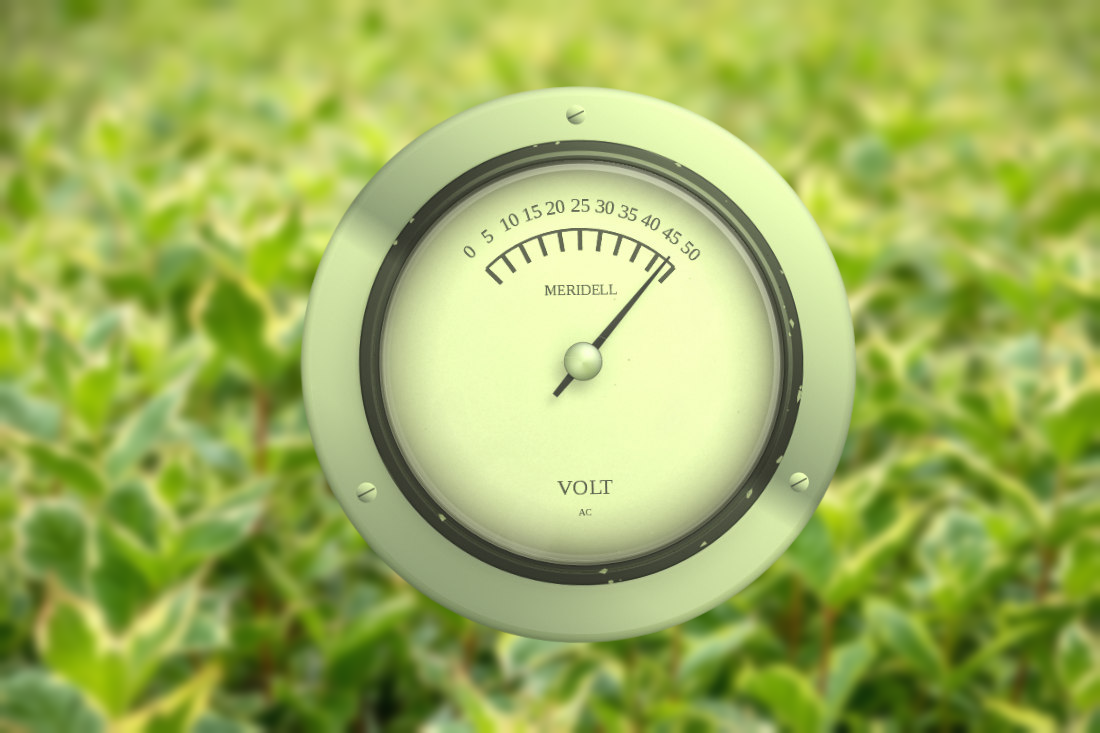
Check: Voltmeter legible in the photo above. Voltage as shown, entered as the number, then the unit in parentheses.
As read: 47.5 (V)
